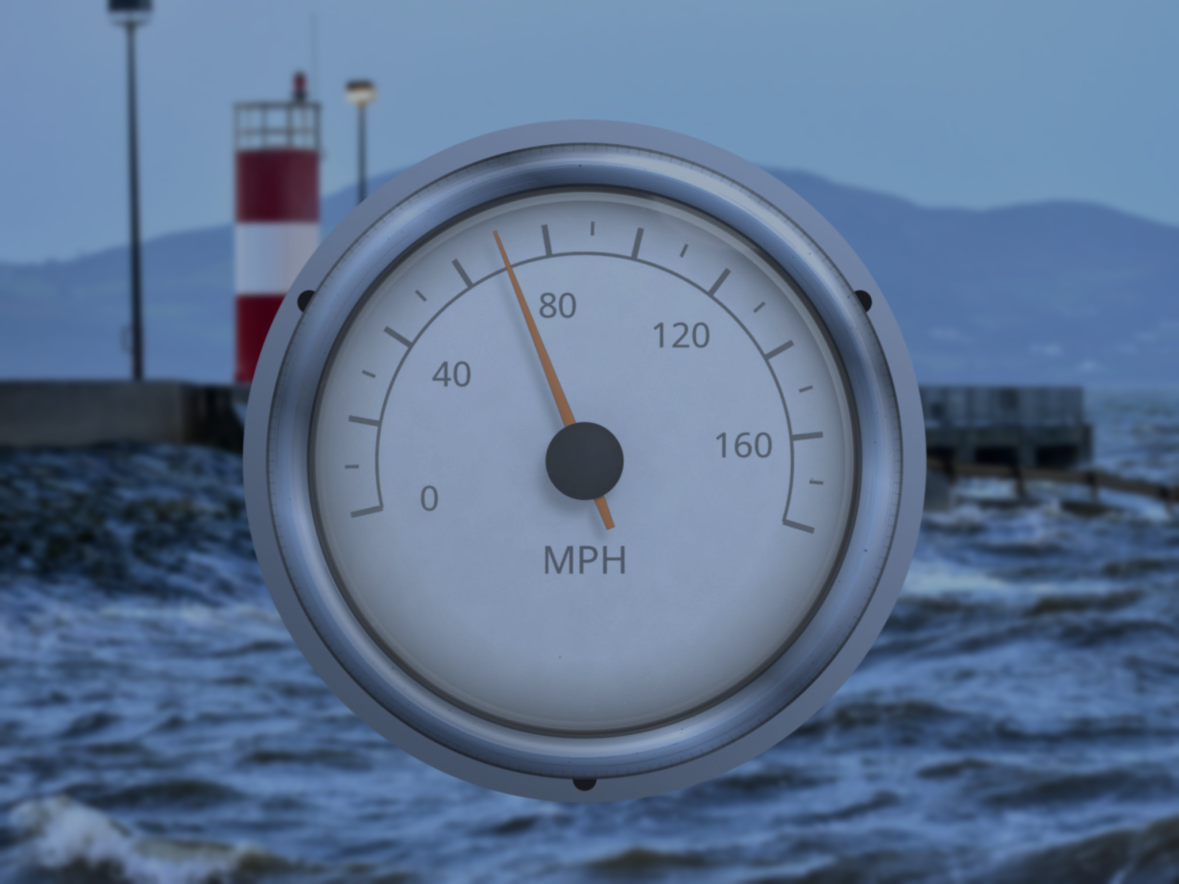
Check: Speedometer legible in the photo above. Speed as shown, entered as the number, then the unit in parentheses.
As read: 70 (mph)
